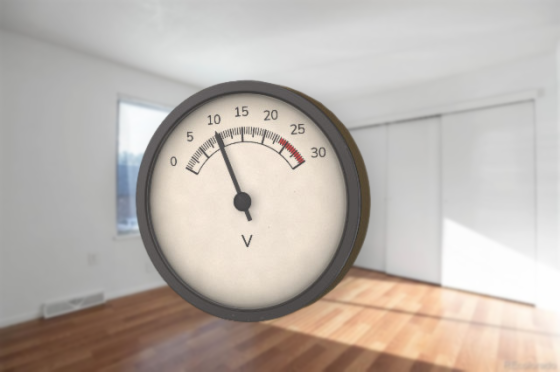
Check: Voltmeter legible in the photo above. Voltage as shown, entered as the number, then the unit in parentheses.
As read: 10 (V)
